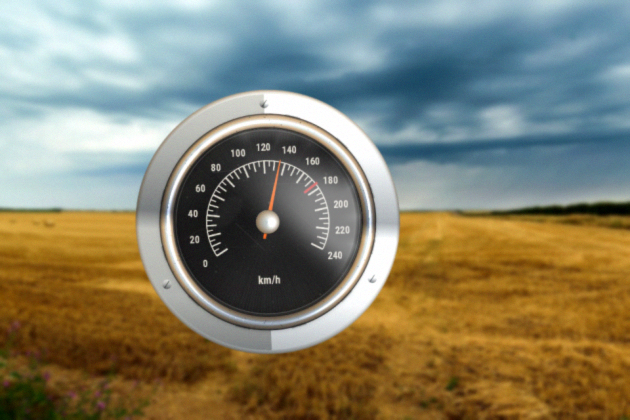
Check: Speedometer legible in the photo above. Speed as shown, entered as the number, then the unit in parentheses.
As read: 135 (km/h)
